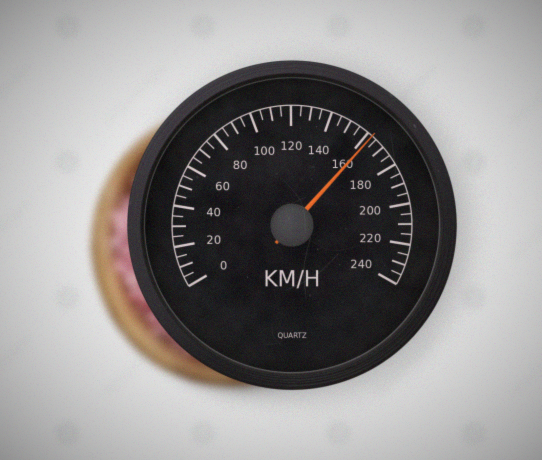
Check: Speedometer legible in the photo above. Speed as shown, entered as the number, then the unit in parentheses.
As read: 162.5 (km/h)
